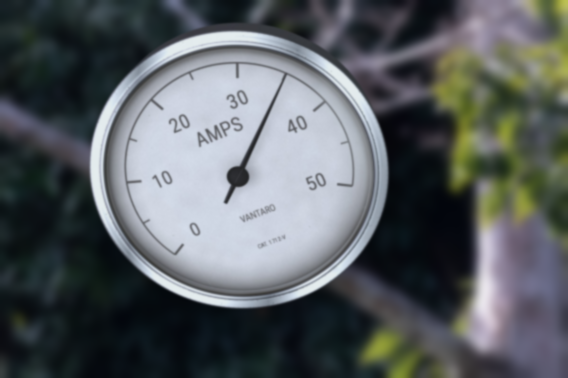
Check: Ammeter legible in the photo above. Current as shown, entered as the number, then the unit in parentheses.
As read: 35 (A)
